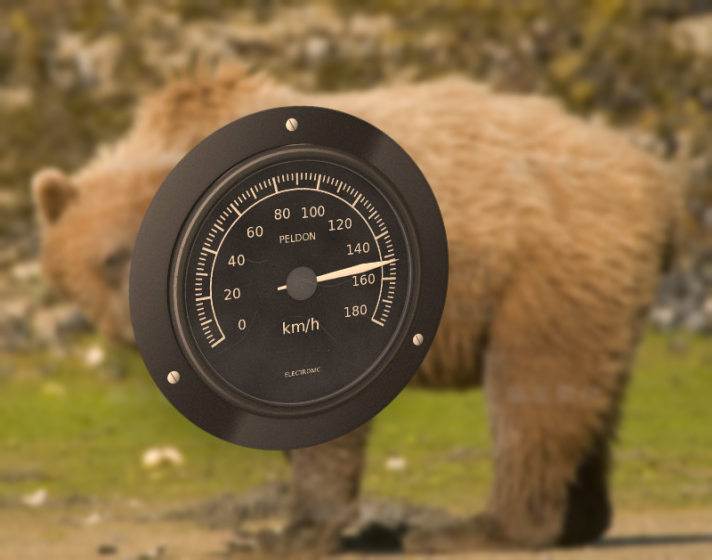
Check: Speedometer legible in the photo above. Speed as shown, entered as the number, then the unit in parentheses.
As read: 152 (km/h)
